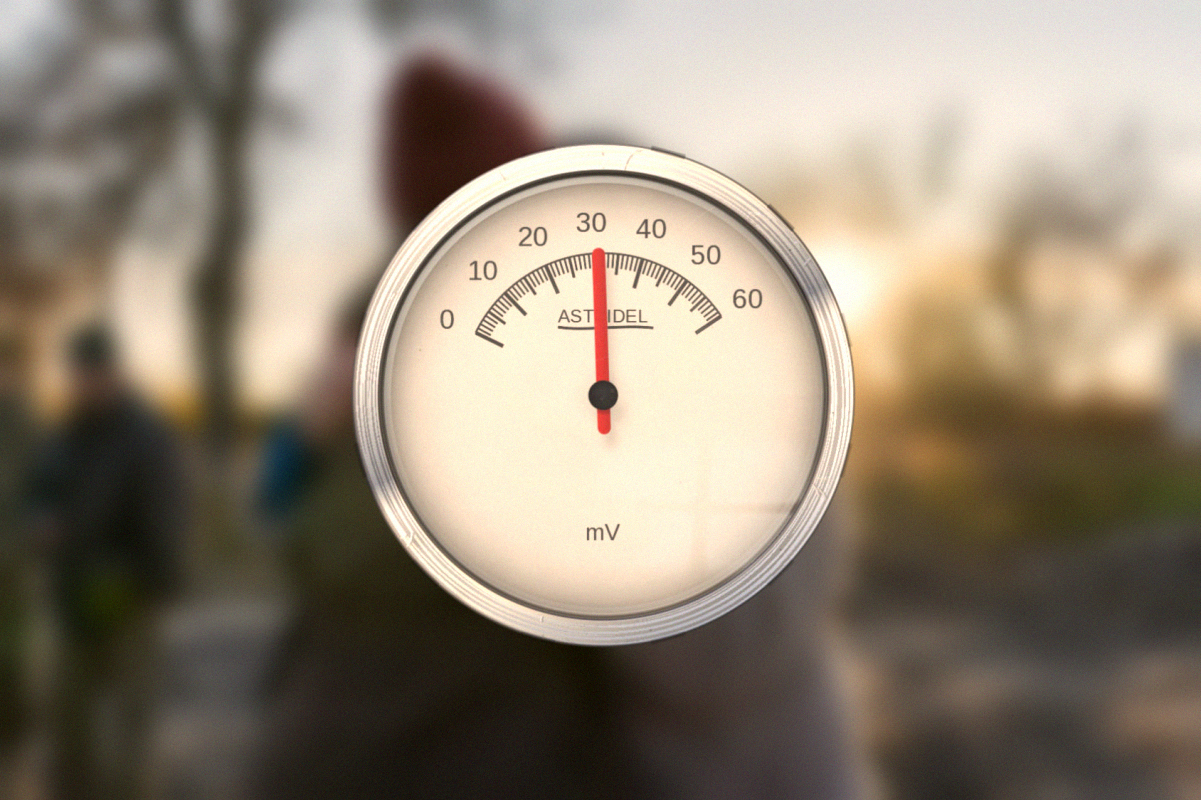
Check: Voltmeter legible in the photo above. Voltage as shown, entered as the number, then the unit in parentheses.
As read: 31 (mV)
